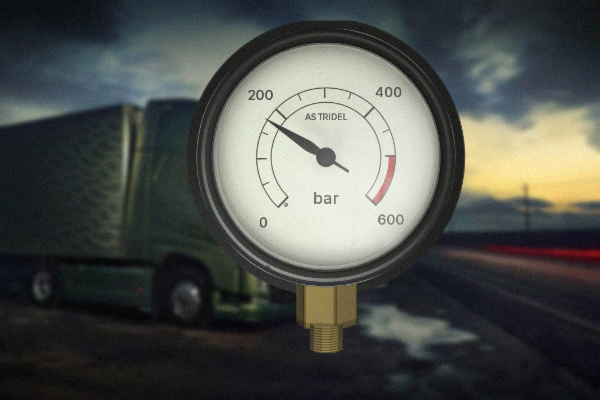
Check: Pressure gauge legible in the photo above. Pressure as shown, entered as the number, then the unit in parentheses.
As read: 175 (bar)
